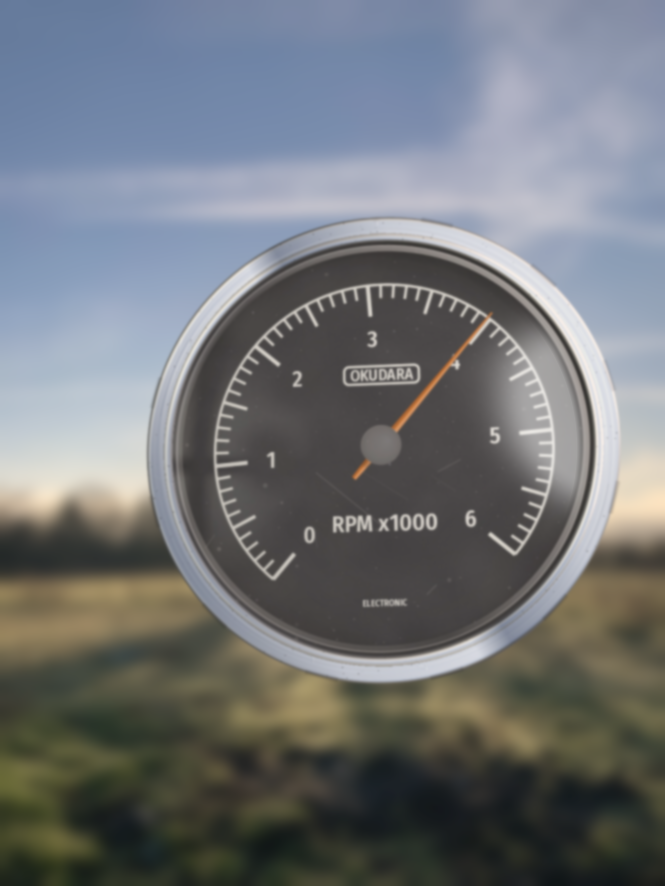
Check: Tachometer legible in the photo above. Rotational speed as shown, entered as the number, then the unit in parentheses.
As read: 4000 (rpm)
